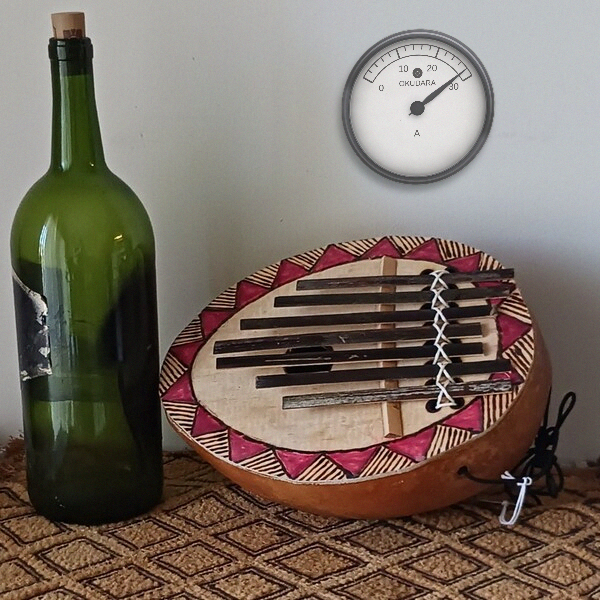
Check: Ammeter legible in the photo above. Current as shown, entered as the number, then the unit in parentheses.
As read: 28 (A)
